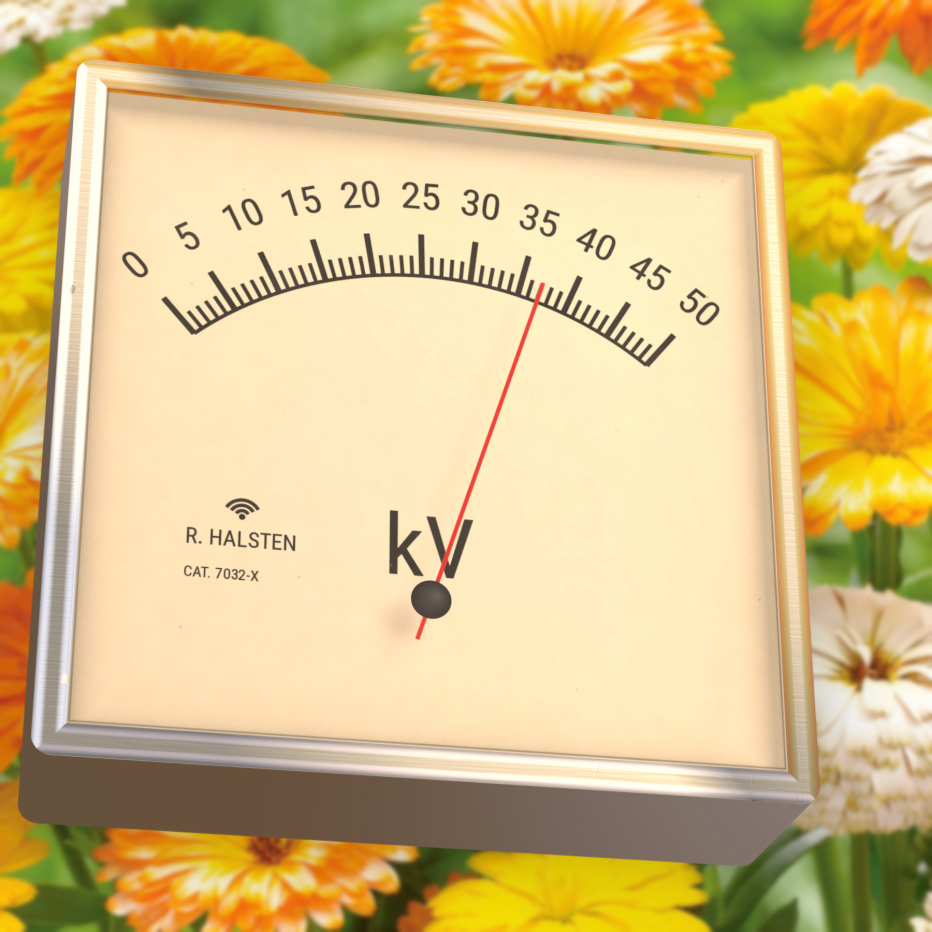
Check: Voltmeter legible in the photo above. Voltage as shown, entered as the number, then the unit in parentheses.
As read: 37 (kV)
